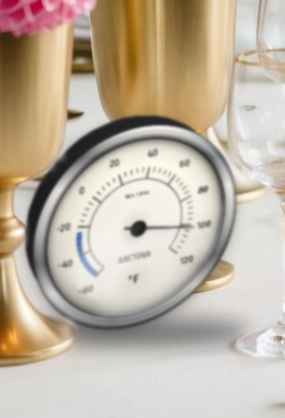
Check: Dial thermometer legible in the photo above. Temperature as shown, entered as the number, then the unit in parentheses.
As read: 100 (°F)
